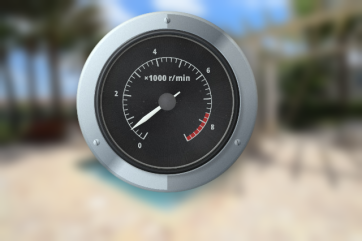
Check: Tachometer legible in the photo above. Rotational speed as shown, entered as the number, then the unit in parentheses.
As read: 600 (rpm)
